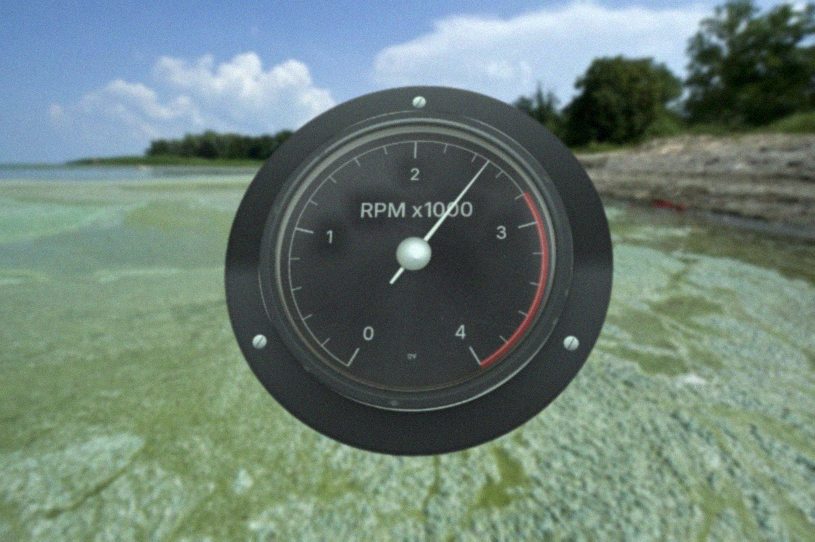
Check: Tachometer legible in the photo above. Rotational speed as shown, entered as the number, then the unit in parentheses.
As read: 2500 (rpm)
